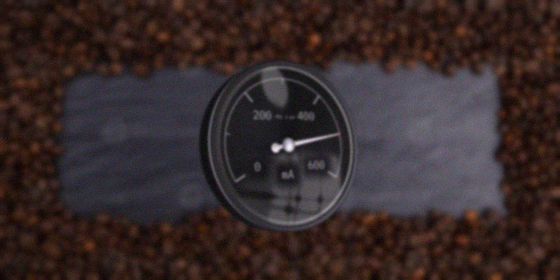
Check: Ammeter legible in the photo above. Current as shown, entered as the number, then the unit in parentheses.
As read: 500 (mA)
